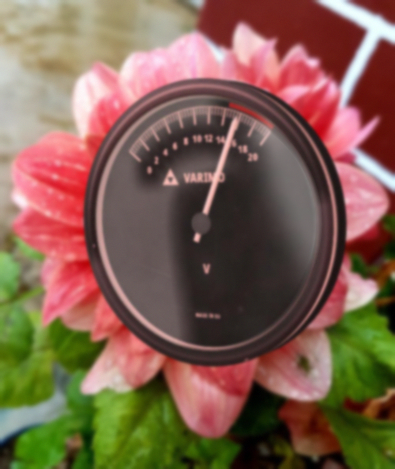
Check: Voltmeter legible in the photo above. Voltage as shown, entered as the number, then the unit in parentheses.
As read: 16 (V)
